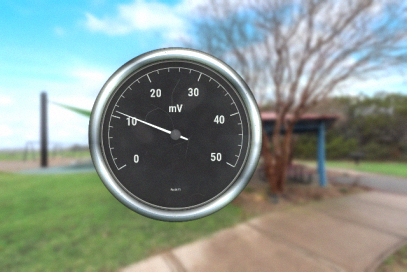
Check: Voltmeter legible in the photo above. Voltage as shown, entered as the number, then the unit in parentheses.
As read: 11 (mV)
